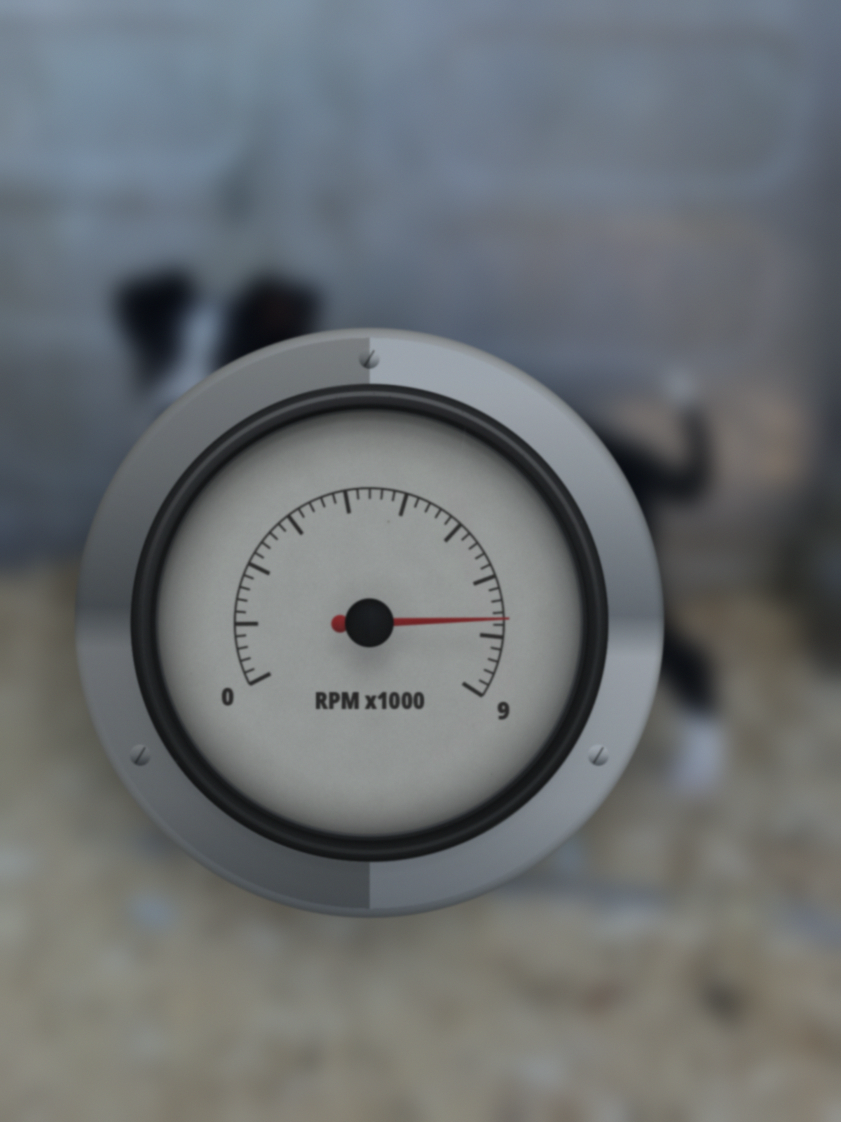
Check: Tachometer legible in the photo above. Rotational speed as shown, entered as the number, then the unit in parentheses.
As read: 7700 (rpm)
